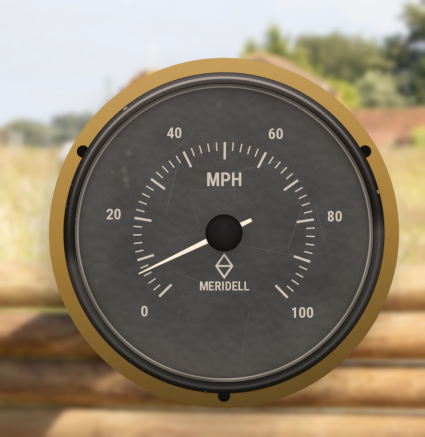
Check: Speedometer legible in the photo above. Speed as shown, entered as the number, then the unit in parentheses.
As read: 7 (mph)
